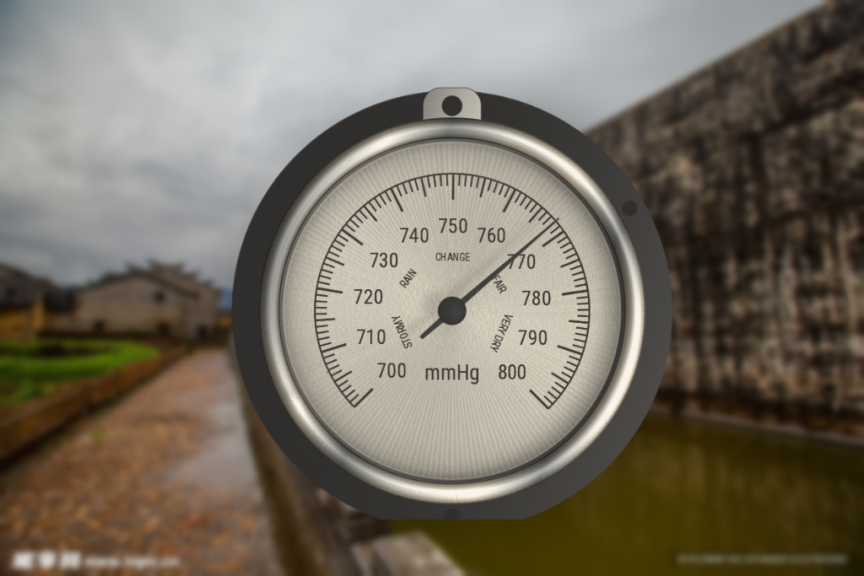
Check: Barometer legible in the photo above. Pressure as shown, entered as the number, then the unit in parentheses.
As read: 768 (mmHg)
